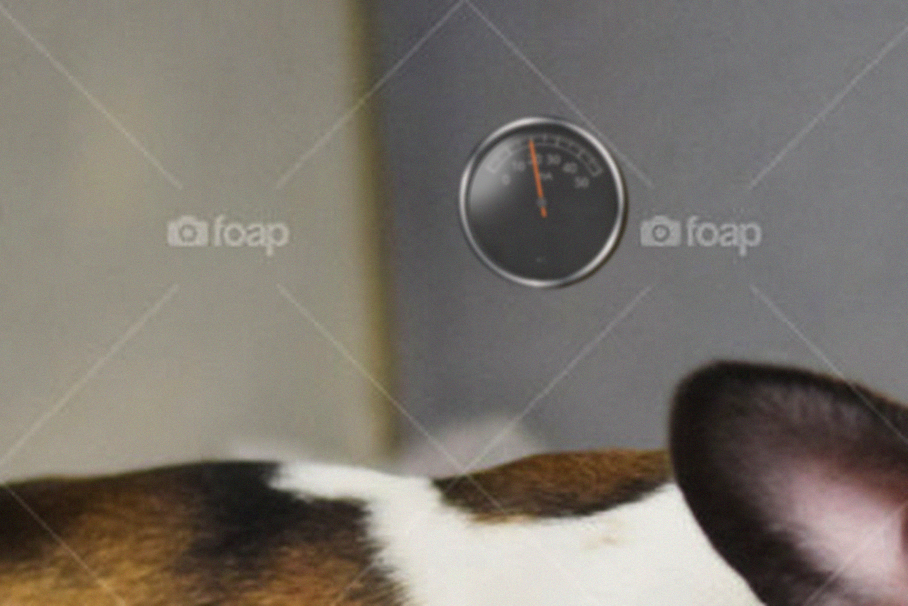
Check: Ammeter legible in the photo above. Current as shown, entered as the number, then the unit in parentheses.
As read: 20 (mA)
